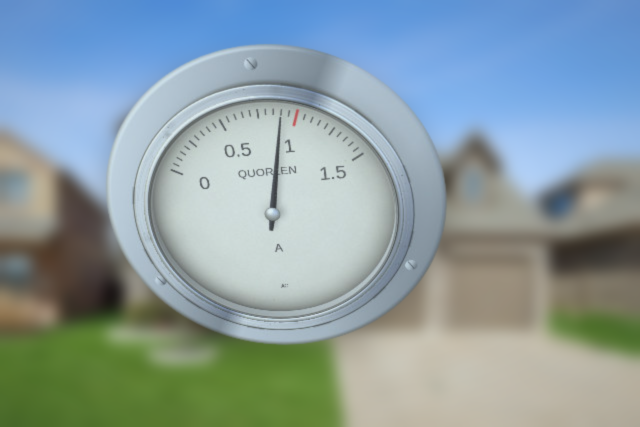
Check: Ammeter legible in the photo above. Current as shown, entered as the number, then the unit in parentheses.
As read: 0.9 (A)
